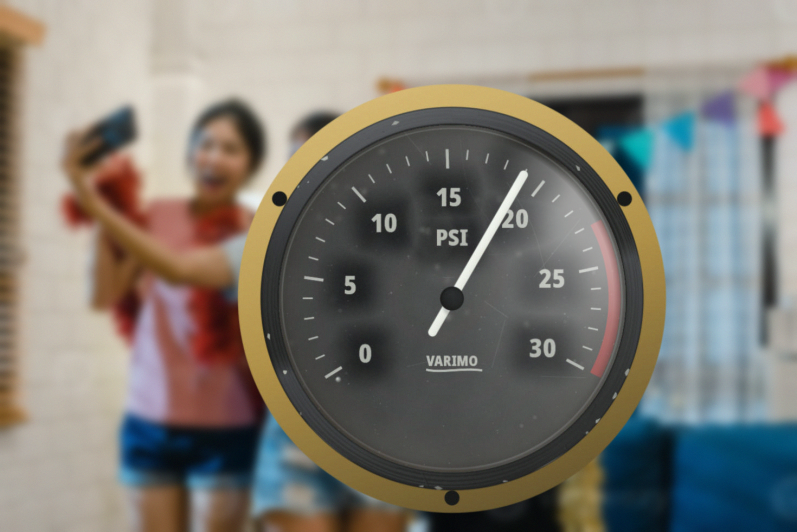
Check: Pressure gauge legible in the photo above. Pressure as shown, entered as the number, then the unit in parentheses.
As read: 19 (psi)
